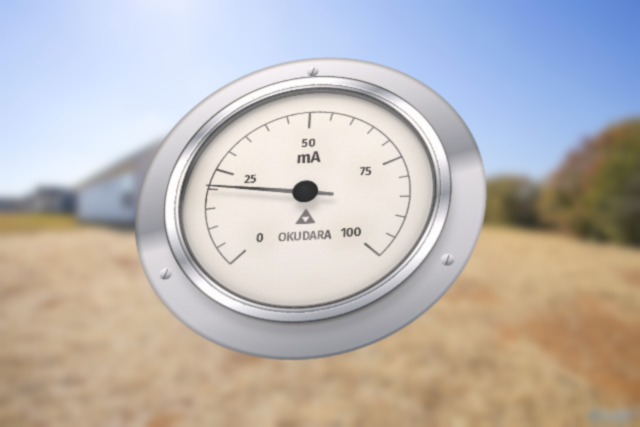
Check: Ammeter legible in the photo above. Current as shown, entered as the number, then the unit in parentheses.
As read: 20 (mA)
